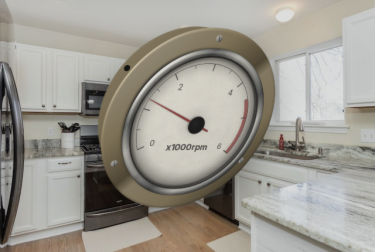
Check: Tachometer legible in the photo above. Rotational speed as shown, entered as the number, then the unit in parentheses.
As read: 1250 (rpm)
